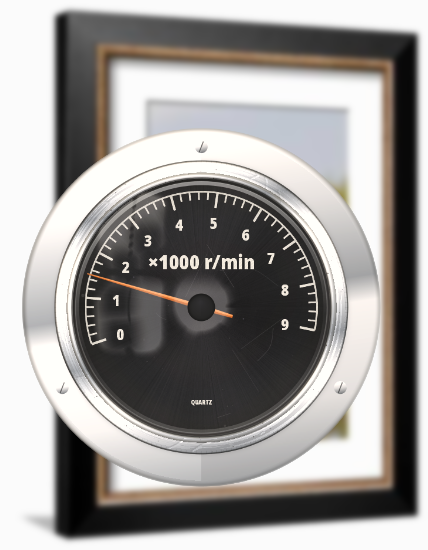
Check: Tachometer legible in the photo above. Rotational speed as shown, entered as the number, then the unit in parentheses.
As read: 1500 (rpm)
